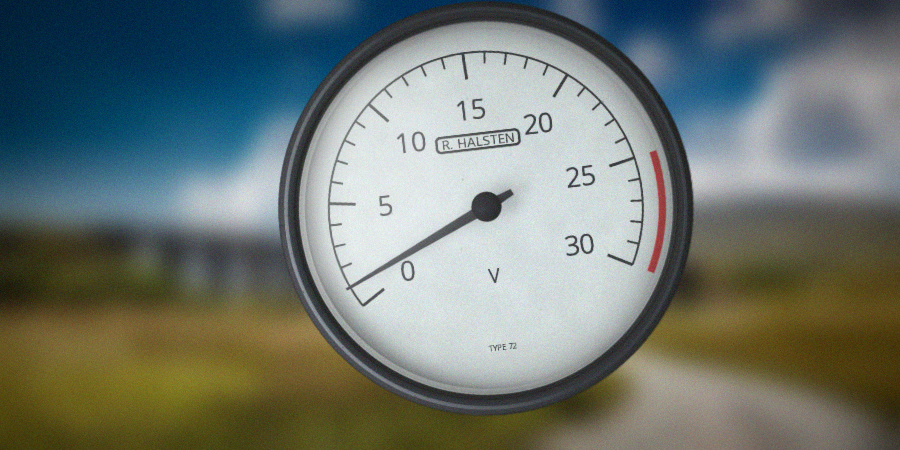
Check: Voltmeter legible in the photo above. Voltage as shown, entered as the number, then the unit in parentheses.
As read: 1 (V)
